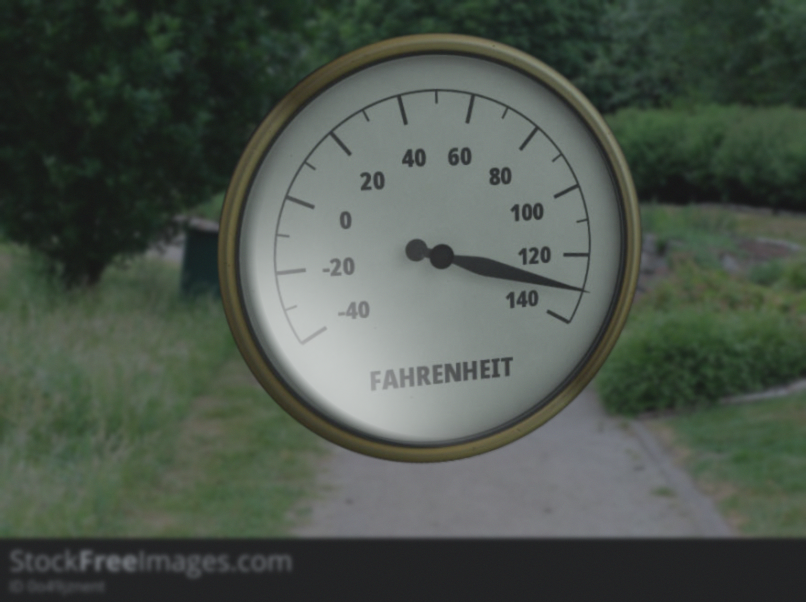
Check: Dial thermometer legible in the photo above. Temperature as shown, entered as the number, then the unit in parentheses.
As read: 130 (°F)
